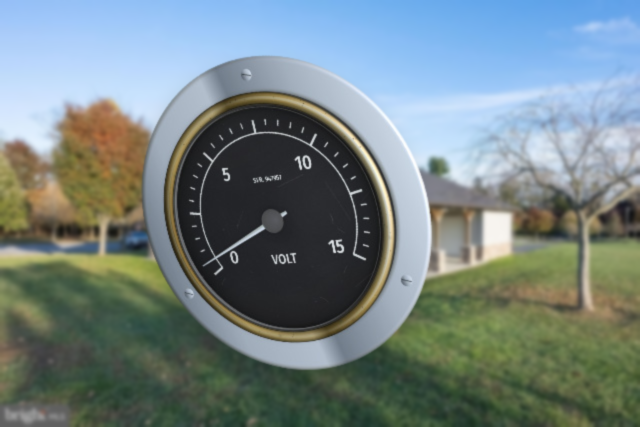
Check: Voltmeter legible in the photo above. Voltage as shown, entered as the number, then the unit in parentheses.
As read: 0.5 (V)
